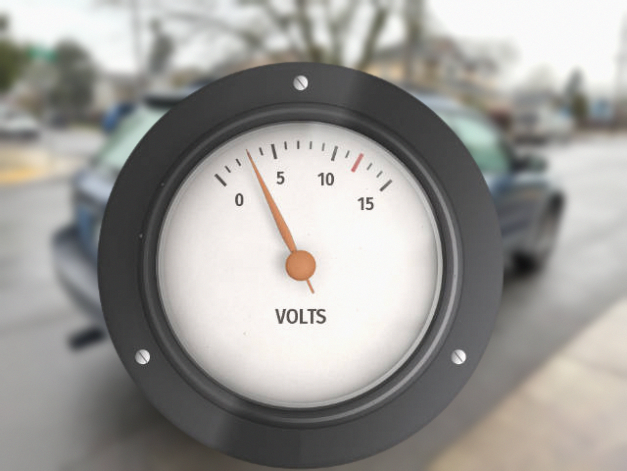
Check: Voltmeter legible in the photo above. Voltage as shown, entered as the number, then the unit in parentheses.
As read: 3 (V)
